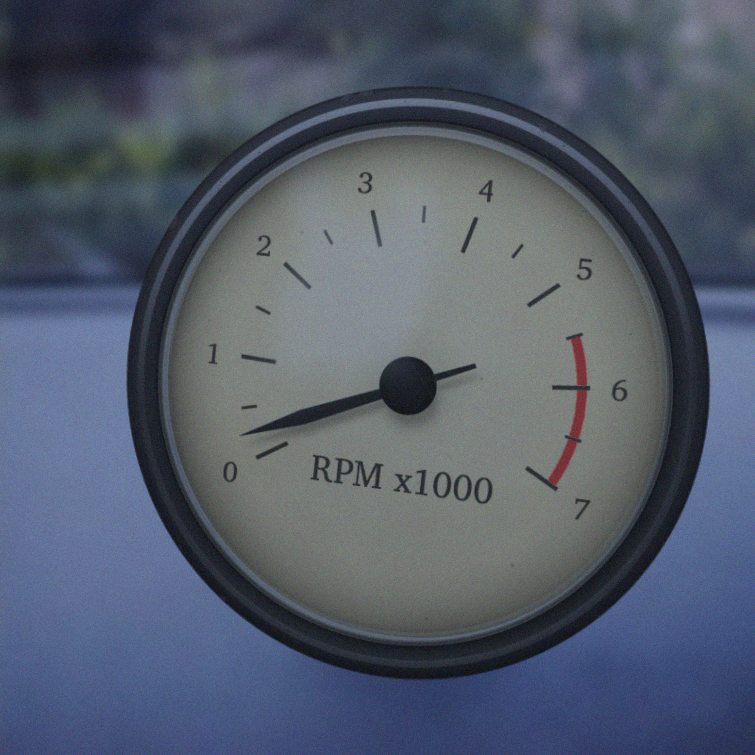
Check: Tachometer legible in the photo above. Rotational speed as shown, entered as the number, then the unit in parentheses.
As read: 250 (rpm)
